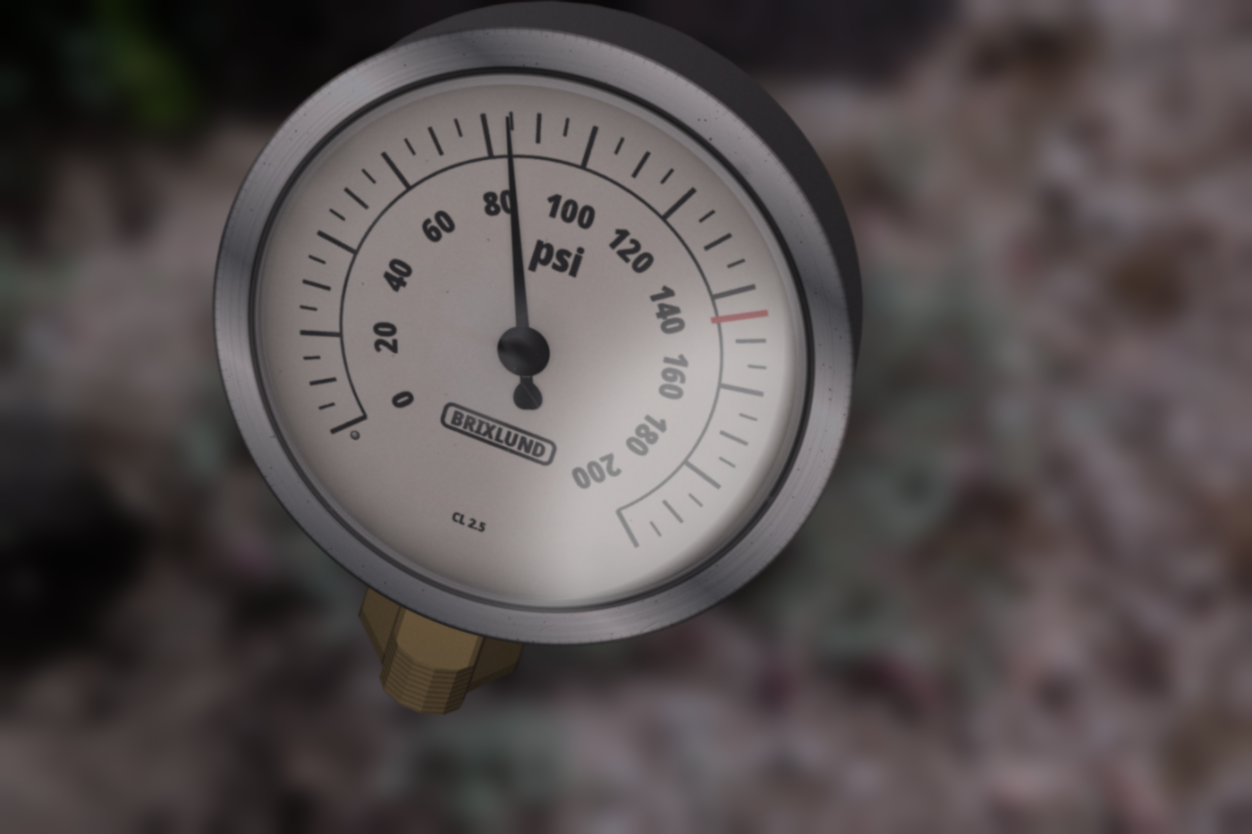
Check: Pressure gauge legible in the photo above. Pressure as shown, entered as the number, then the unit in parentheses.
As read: 85 (psi)
